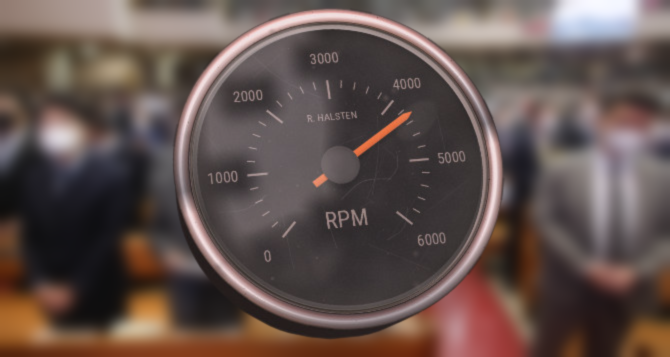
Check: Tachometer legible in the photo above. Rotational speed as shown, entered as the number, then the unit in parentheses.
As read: 4300 (rpm)
